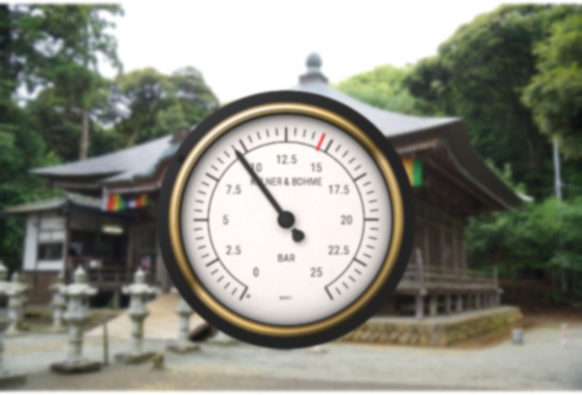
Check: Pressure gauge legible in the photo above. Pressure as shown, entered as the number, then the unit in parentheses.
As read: 9.5 (bar)
